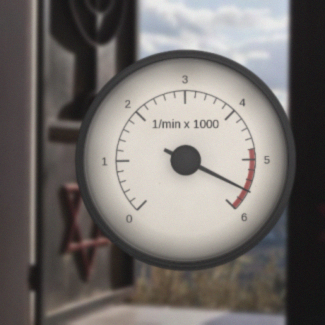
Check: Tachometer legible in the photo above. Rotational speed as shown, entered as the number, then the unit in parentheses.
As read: 5600 (rpm)
